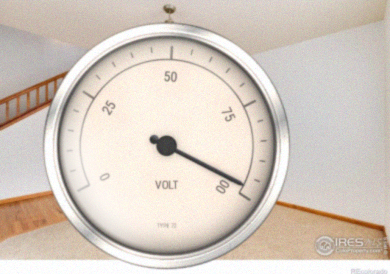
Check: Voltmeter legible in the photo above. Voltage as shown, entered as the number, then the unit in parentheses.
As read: 97.5 (V)
